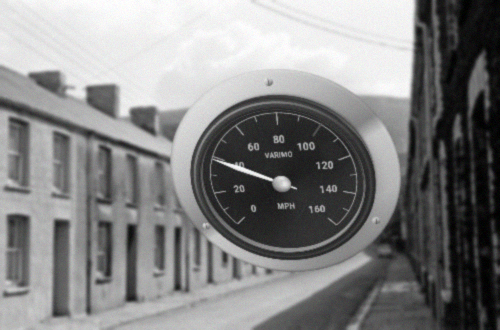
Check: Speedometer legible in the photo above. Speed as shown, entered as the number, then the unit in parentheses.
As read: 40 (mph)
